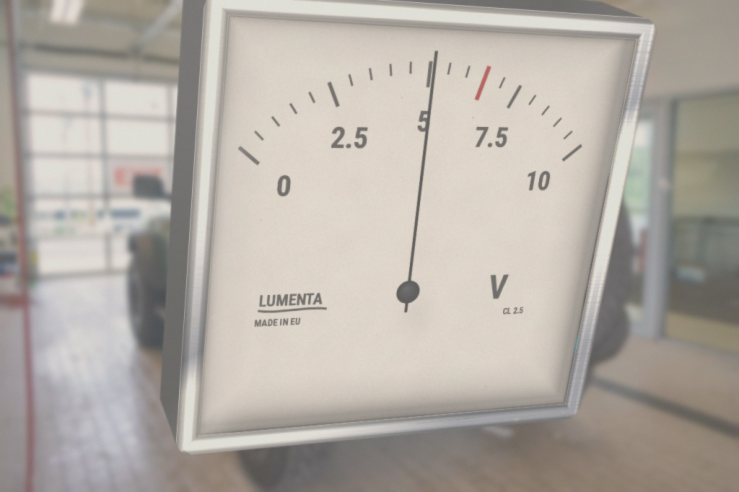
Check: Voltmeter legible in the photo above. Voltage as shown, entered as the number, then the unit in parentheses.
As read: 5 (V)
